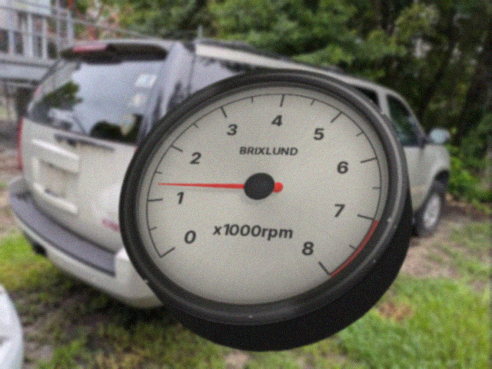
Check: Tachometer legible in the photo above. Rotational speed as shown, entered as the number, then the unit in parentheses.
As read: 1250 (rpm)
